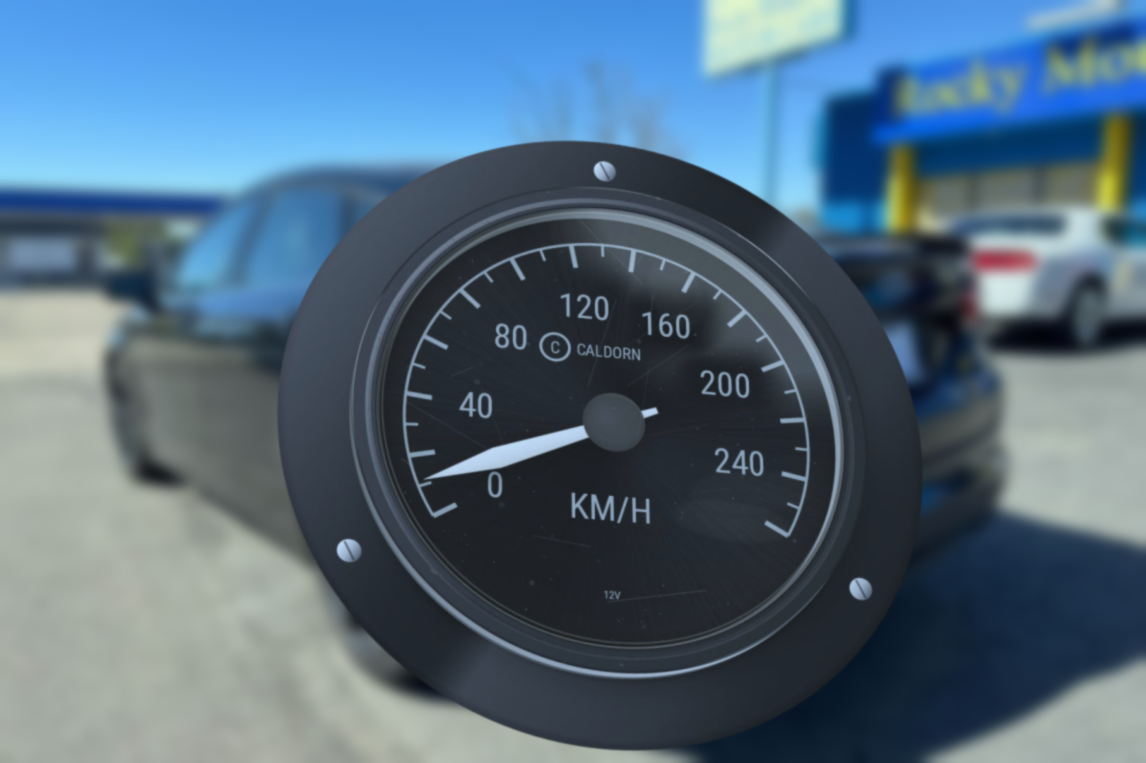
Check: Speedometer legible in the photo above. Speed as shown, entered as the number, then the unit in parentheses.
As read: 10 (km/h)
